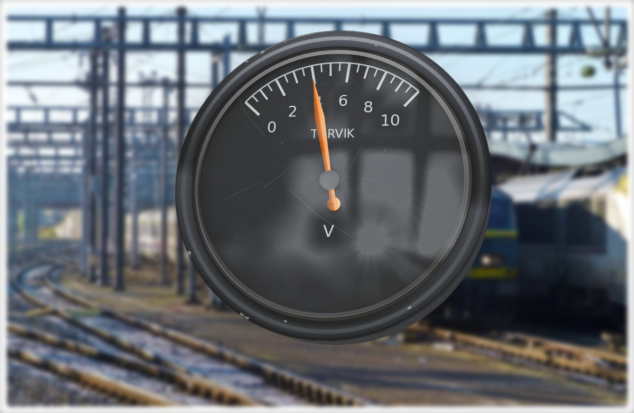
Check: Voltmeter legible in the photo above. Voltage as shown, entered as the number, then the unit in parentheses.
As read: 4 (V)
